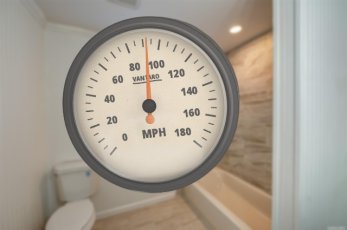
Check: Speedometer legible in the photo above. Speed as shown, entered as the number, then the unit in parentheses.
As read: 92.5 (mph)
